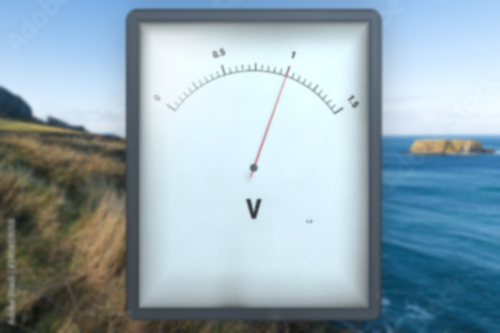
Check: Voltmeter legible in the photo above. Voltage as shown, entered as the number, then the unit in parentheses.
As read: 1 (V)
